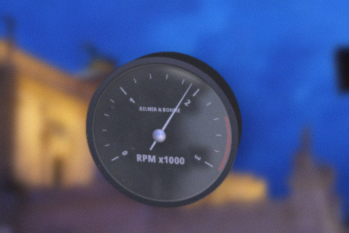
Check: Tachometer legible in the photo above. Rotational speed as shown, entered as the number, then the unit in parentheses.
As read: 1900 (rpm)
